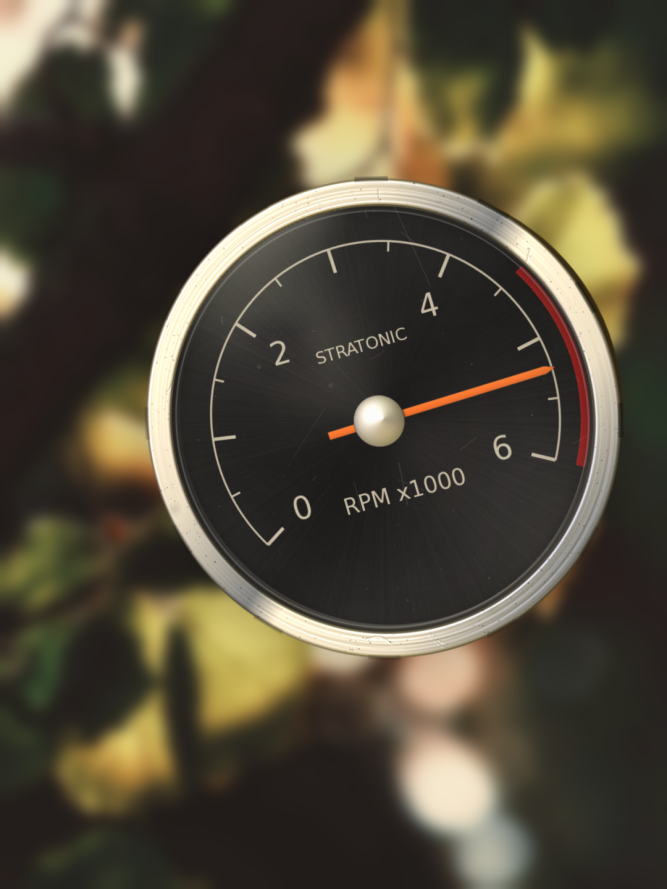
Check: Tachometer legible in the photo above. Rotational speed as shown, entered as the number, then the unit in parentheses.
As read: 5250 (rpm)
